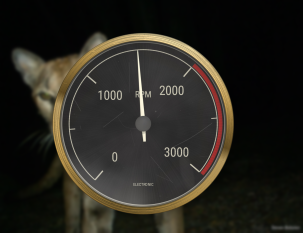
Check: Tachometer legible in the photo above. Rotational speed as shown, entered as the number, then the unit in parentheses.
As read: 1500 (rpm)
